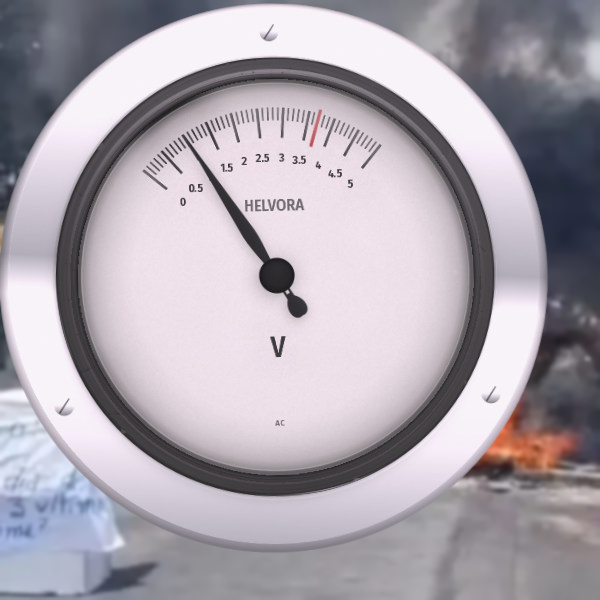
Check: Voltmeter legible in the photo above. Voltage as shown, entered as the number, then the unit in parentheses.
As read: 1 (V)
